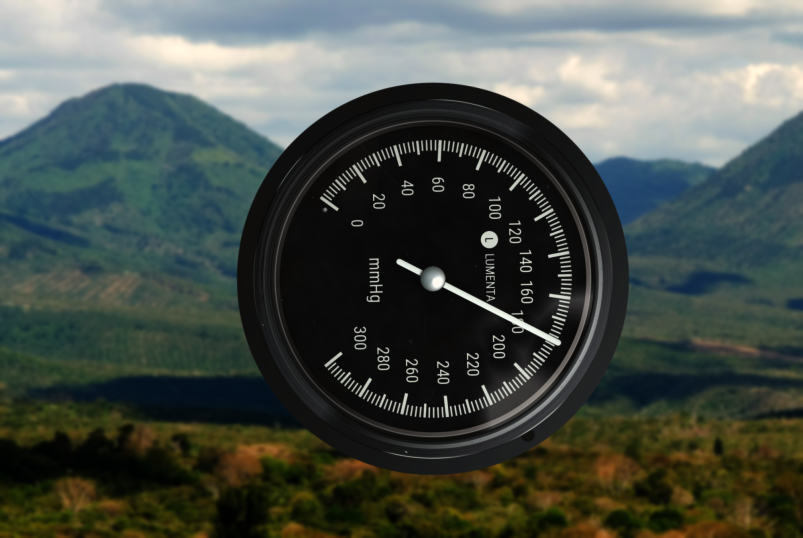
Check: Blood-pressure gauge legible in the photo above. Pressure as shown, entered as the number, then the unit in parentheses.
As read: 180 (mmHg)
